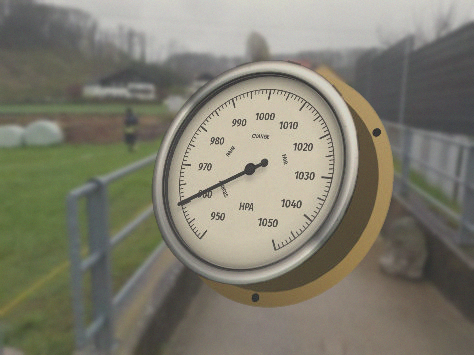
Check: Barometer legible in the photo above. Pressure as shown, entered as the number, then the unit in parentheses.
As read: 960 (hPa)
